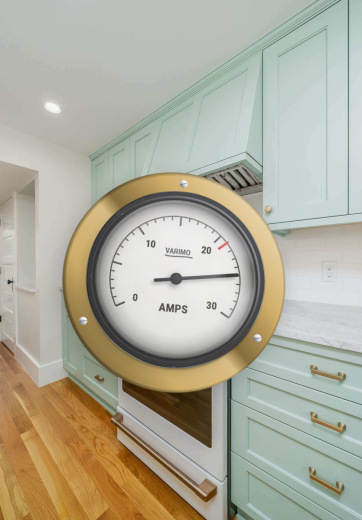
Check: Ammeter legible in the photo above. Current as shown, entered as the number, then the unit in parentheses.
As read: 25 (A)
